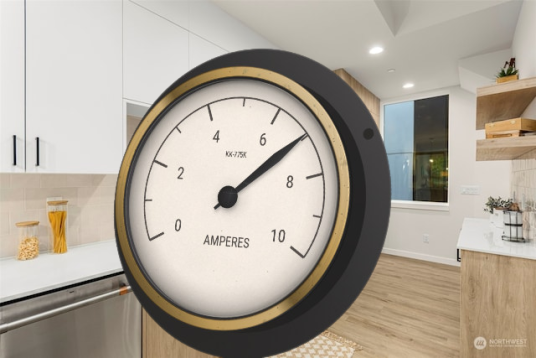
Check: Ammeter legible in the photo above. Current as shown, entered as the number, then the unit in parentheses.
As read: 7 (A)
